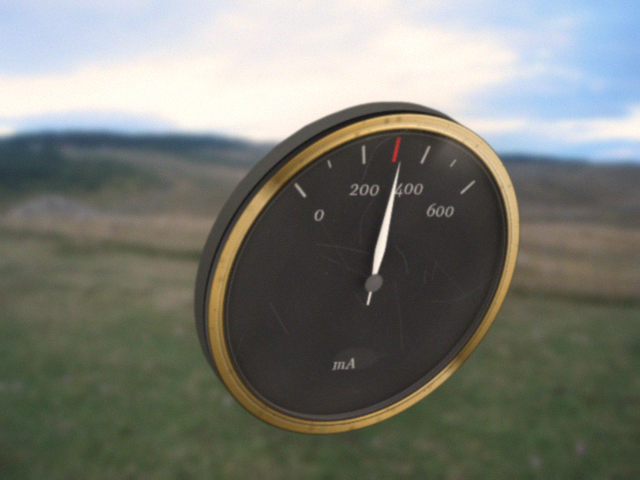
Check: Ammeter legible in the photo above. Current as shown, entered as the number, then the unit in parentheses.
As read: 300 (mA)
